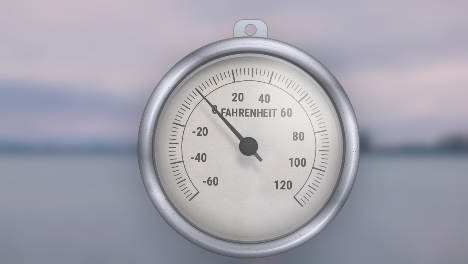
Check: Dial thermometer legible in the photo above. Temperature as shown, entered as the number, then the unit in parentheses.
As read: 0 (°F)
